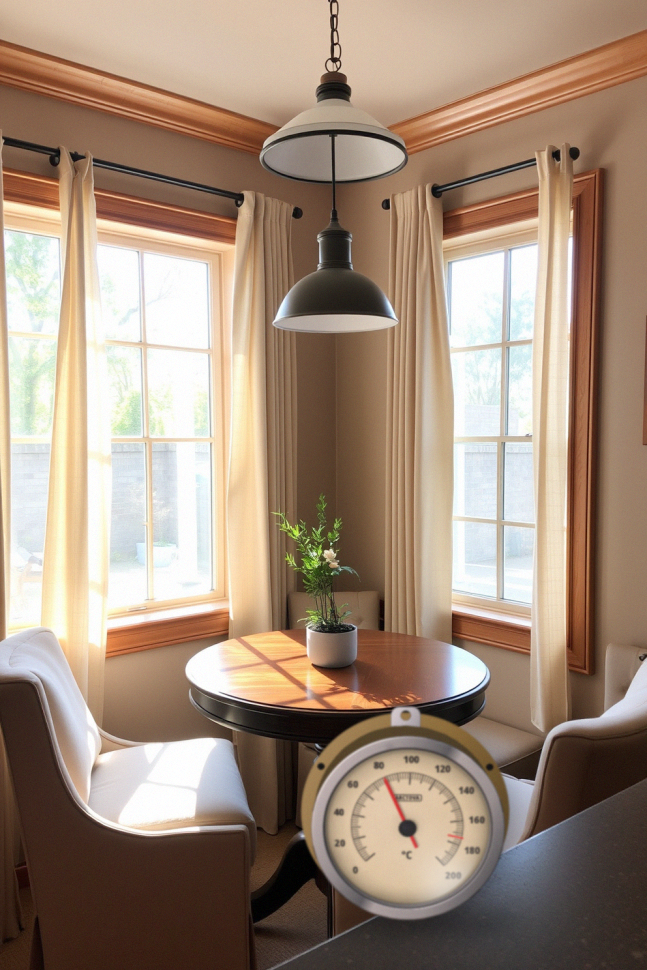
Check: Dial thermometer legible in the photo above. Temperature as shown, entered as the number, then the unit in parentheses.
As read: 80 (°C)
